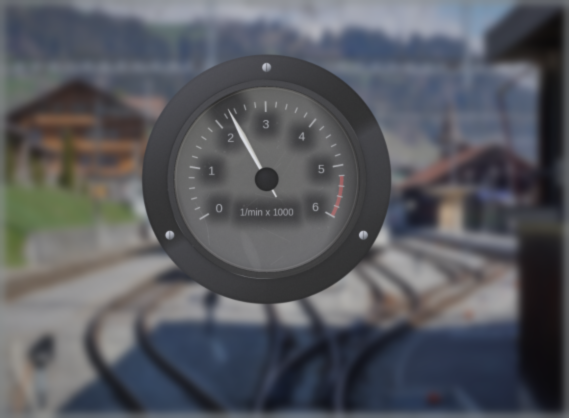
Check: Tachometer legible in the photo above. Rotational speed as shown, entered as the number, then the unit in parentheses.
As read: 2300 (rpm)
